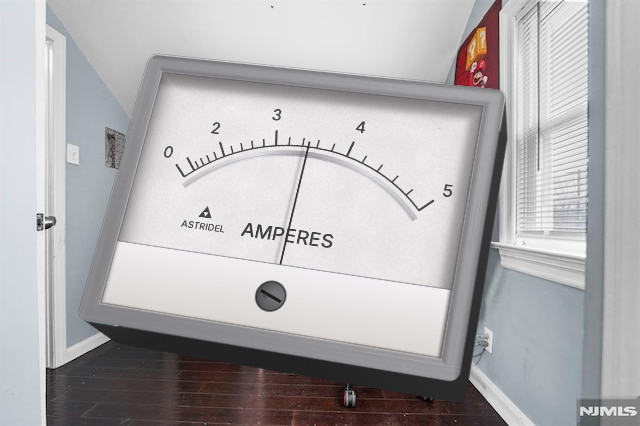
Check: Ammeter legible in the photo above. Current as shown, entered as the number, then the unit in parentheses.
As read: 3.5 (A)
